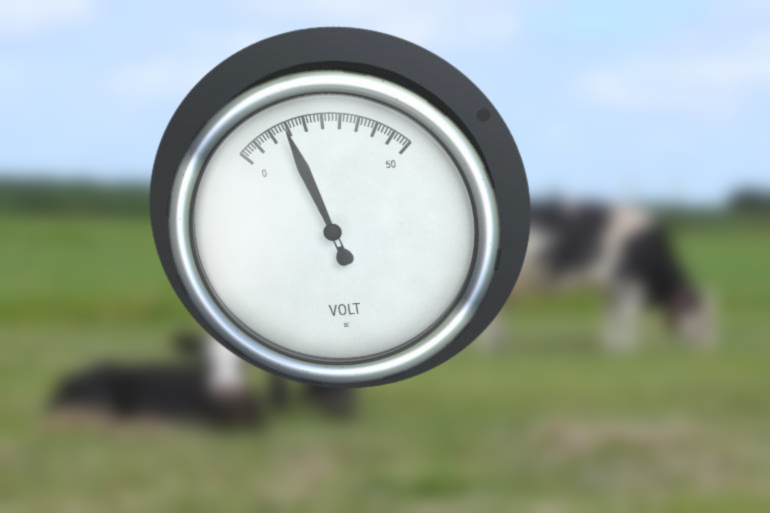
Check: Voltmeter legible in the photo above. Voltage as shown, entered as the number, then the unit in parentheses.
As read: 15 (V)
